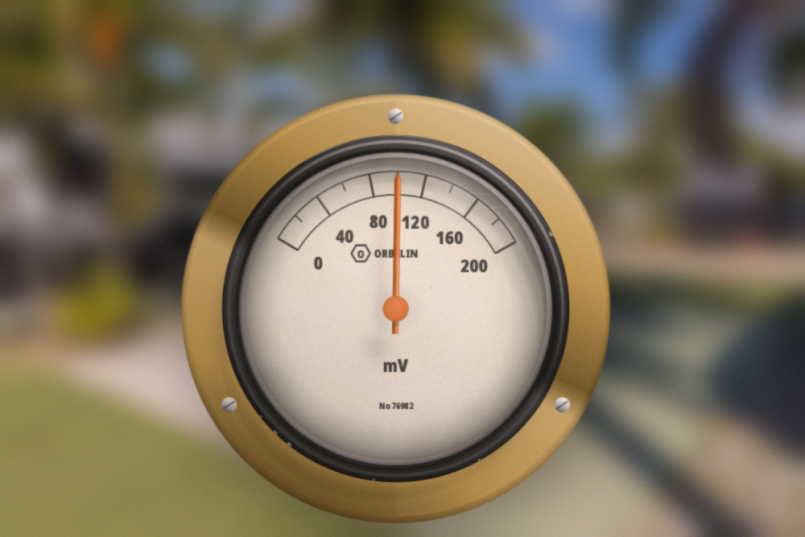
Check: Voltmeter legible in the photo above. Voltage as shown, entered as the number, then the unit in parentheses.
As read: 100 (mV)
